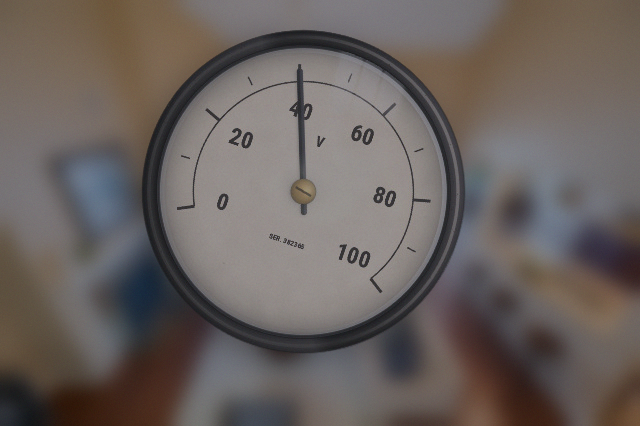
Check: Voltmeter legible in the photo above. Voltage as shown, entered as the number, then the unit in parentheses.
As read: 40 (V)
